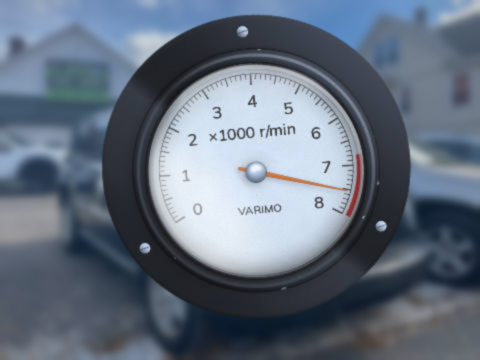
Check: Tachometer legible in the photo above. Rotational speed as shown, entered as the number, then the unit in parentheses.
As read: 7500 (rpm)
